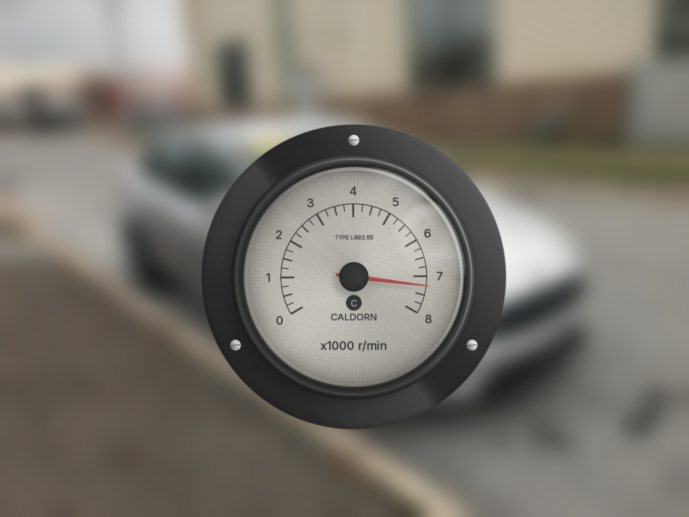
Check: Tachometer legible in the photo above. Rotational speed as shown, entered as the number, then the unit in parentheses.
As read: 7250 (rpm)
